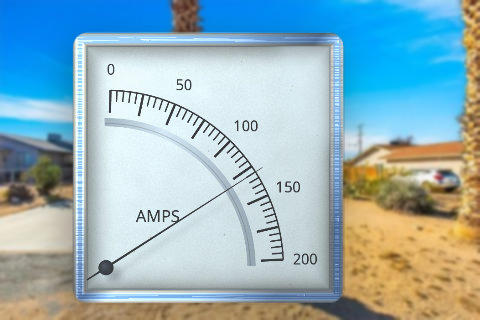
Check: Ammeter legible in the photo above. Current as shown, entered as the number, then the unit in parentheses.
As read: 130 (A)
